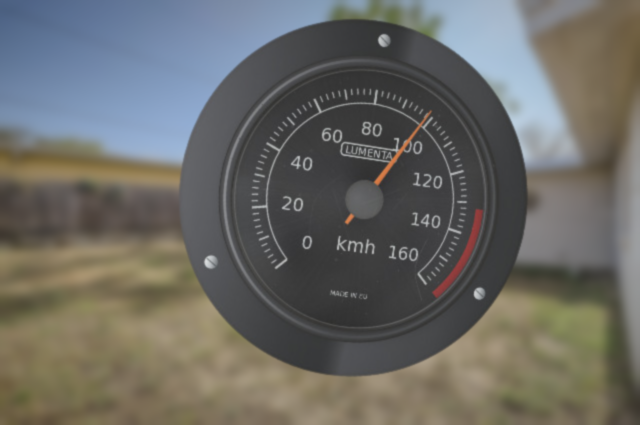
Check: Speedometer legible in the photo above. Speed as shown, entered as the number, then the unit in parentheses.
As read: 98 (km/h)
